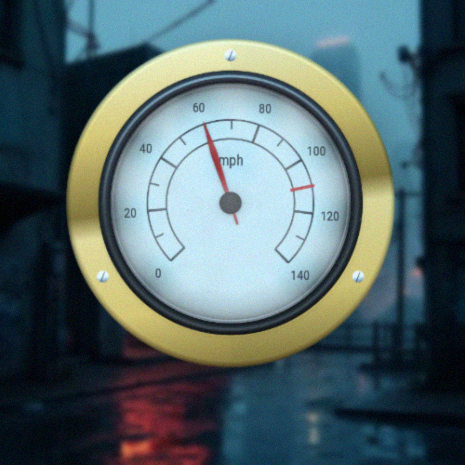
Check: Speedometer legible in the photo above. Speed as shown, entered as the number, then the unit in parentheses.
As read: 60 (mph)
